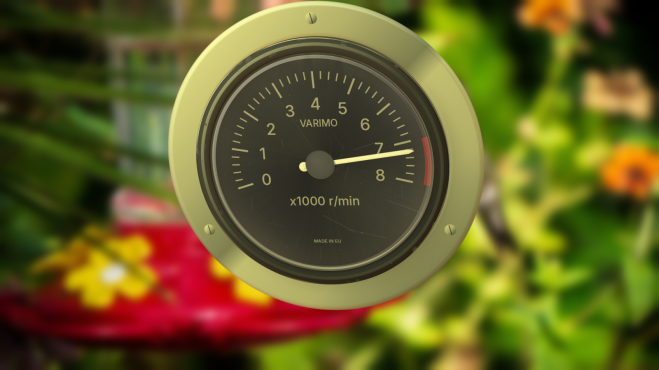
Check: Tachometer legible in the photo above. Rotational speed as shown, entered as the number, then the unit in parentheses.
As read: 7200 (rpm)
